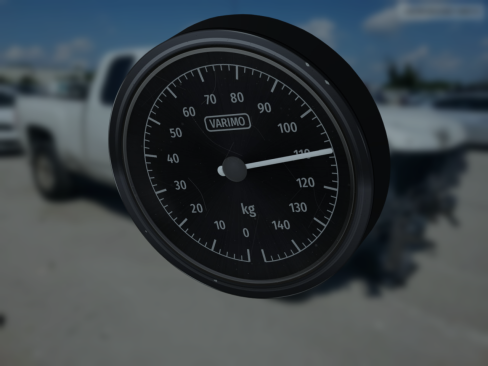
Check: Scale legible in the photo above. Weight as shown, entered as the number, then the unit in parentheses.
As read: 110 (kg)
